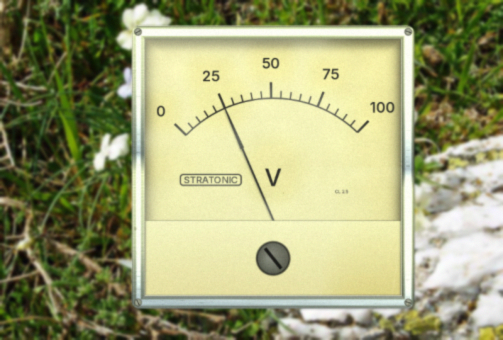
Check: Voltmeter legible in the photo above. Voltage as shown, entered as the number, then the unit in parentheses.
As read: 25 (V)
